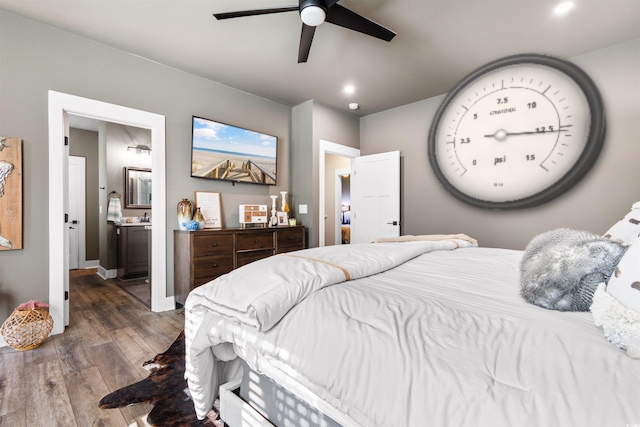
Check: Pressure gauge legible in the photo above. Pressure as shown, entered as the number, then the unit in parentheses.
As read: 12.75 (psi)
